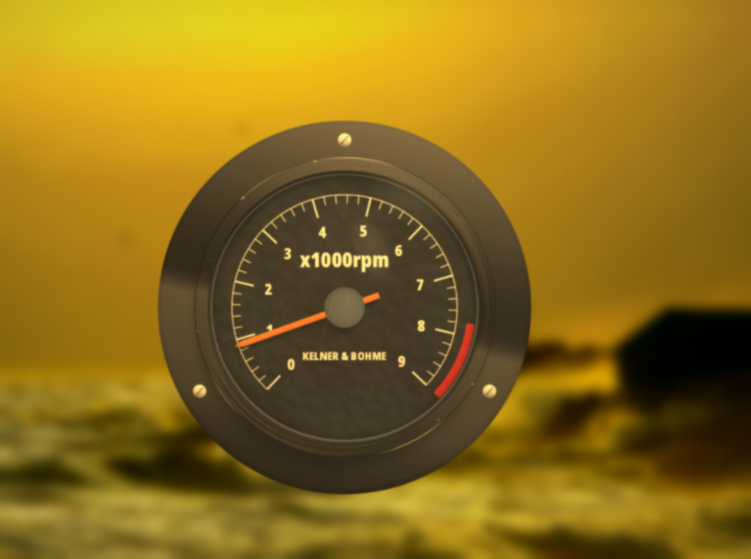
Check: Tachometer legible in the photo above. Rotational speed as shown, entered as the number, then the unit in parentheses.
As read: 900 (rpm)
